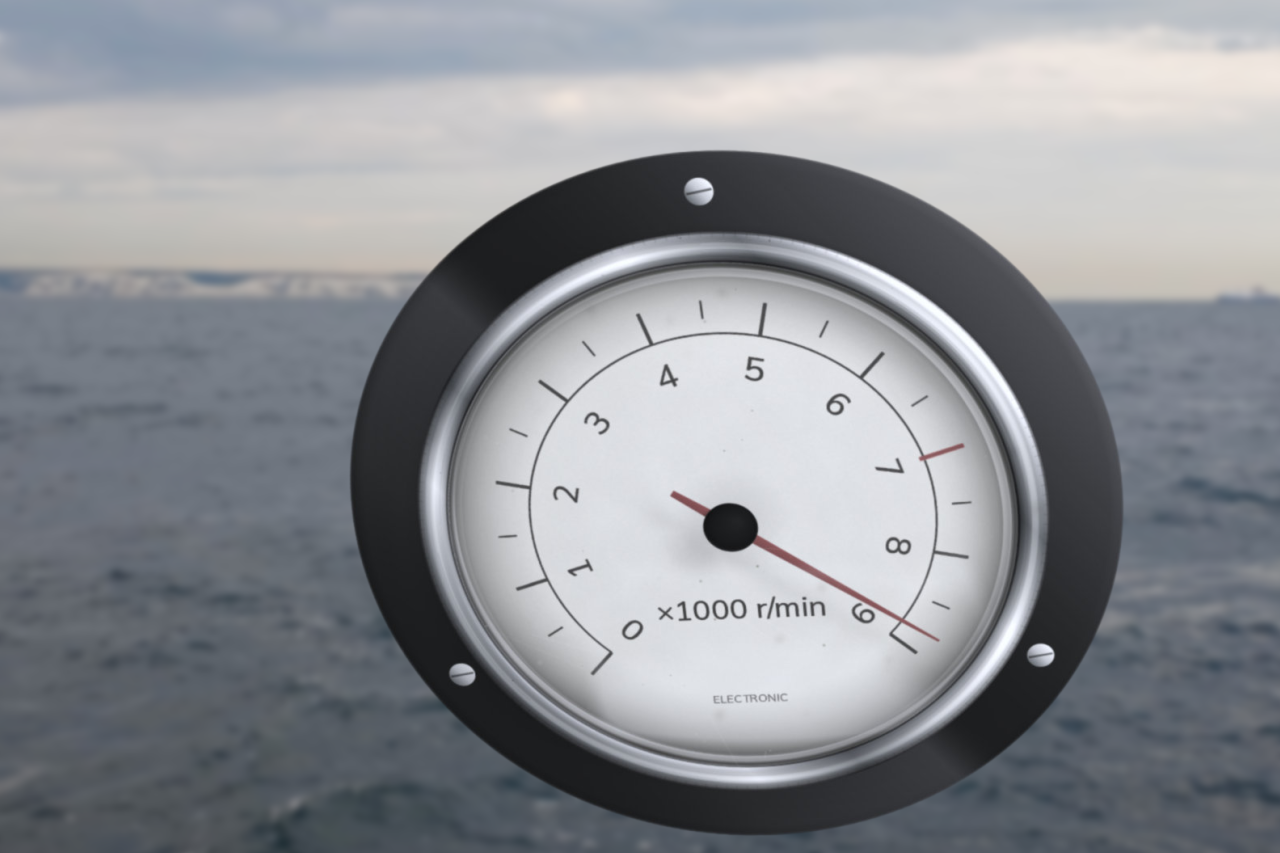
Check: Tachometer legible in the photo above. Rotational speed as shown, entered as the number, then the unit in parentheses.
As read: 8750 (rpm)
